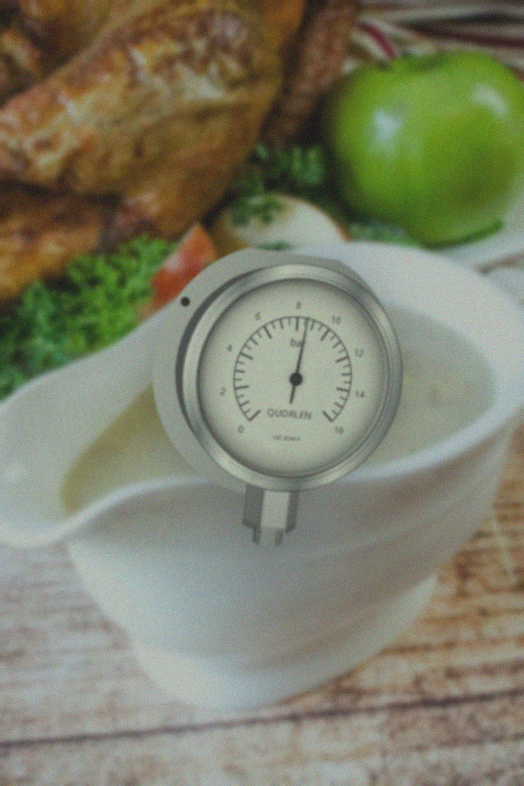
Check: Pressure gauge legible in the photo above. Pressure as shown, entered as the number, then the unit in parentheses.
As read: 8.5 (bar)
